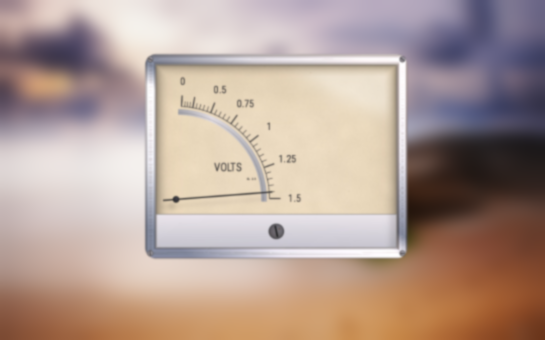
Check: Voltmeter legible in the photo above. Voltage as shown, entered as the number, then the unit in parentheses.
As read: 1.45 (V)
